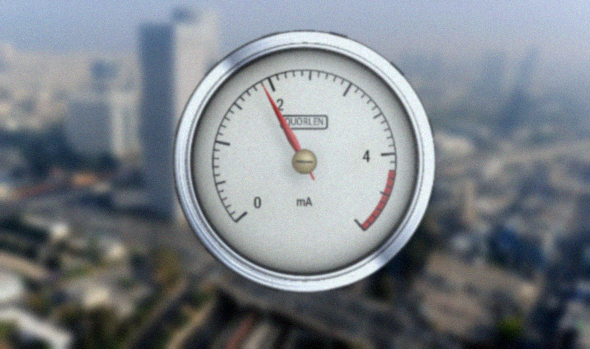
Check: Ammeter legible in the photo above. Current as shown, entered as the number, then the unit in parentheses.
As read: 1.9 (mA)
